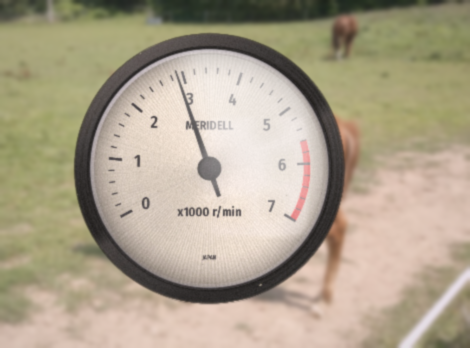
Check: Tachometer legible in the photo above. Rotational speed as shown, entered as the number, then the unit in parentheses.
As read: 2900 (rpm)
